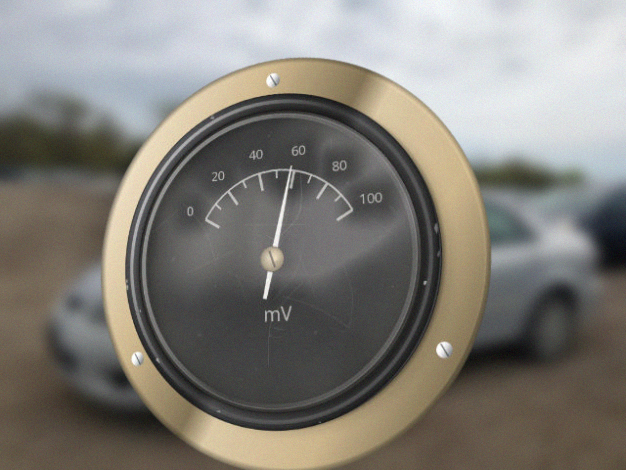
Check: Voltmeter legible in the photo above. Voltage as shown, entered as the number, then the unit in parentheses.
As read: 60 (mV)
